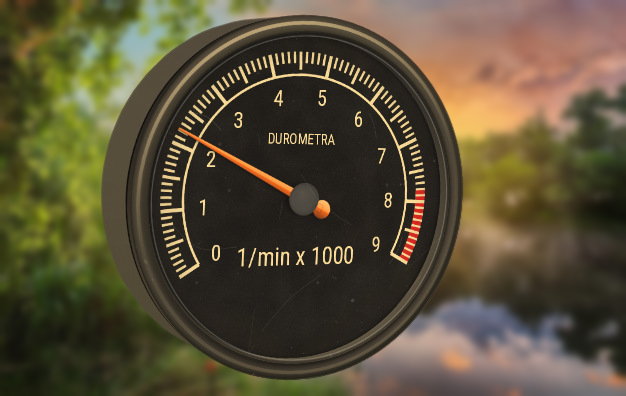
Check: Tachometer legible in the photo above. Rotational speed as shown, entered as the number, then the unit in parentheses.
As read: 2200 (rpm)
